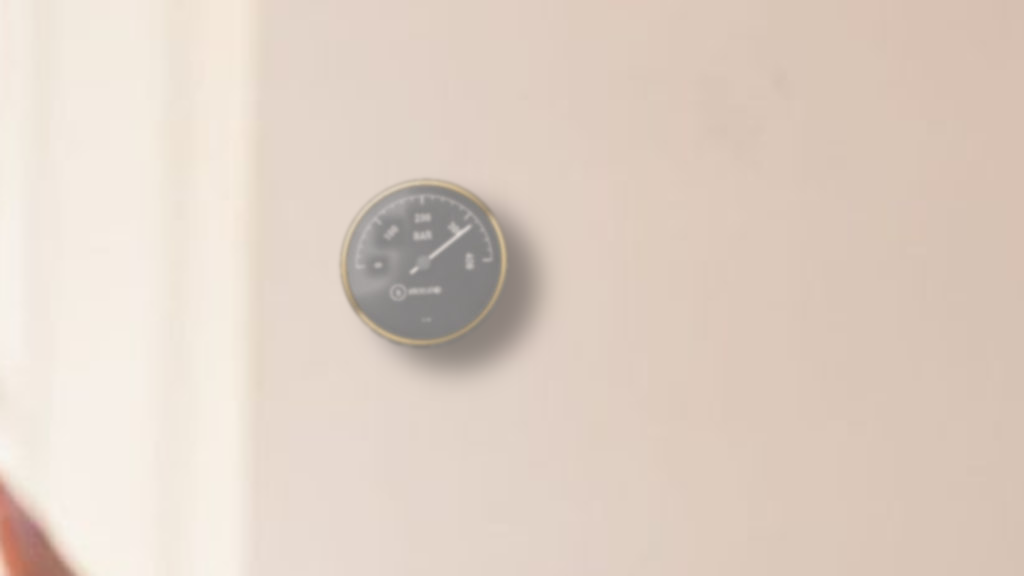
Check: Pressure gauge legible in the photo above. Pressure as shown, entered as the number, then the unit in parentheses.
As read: 320 (bar)
